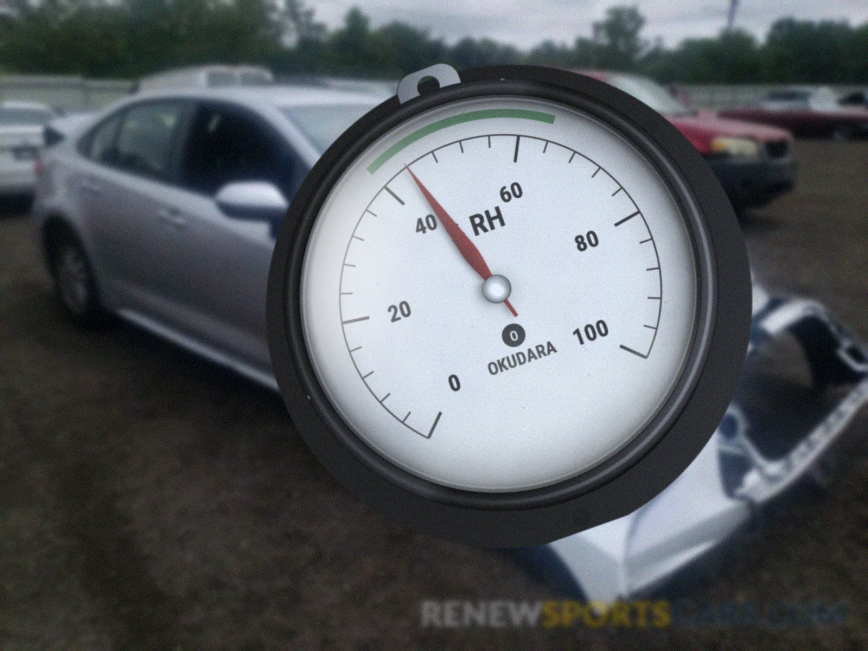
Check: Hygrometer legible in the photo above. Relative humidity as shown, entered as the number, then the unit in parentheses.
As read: 44 (%)
